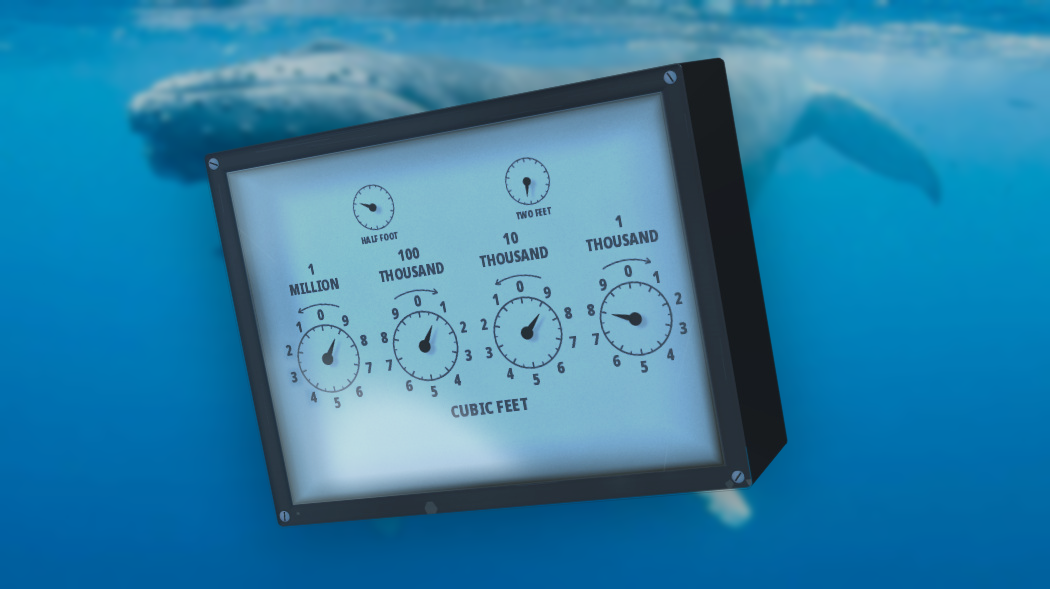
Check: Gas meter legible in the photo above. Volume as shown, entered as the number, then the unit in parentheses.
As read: 908800 (ft³)
